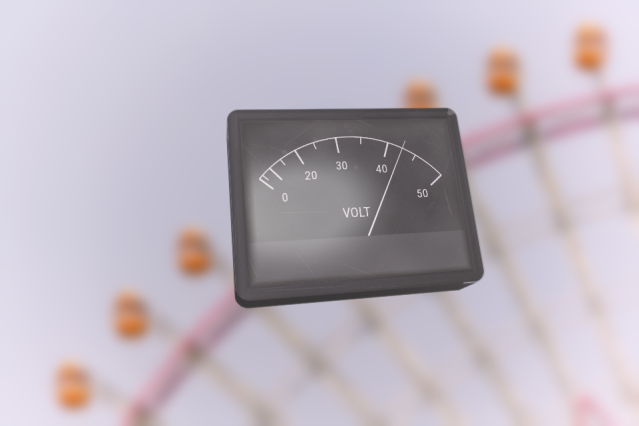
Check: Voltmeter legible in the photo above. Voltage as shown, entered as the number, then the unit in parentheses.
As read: 42.5 (V)
